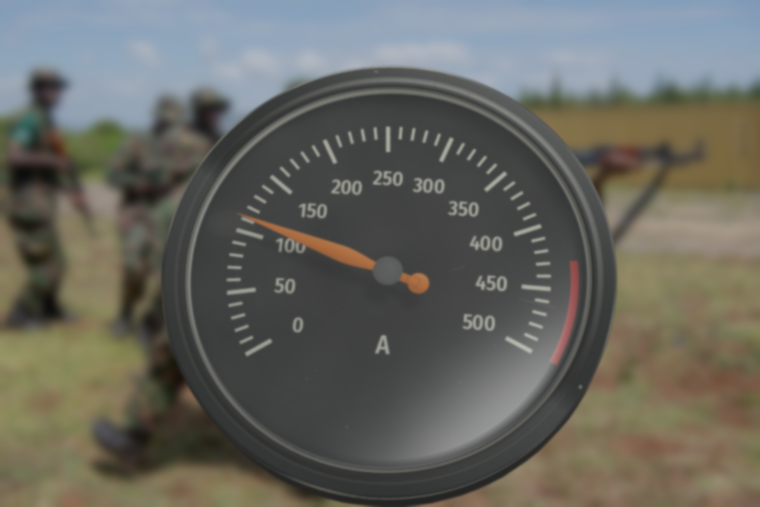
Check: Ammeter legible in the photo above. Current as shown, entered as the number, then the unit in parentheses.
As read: 110 (A)
